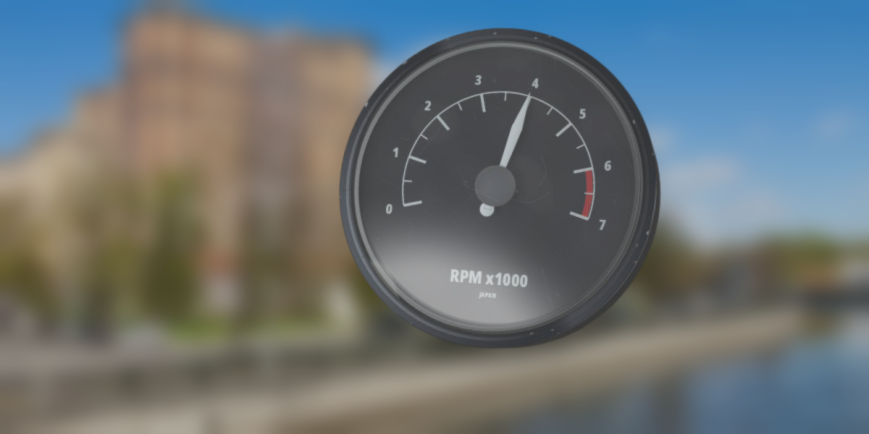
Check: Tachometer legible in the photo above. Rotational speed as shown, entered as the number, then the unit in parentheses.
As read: 4000 (rpm)
